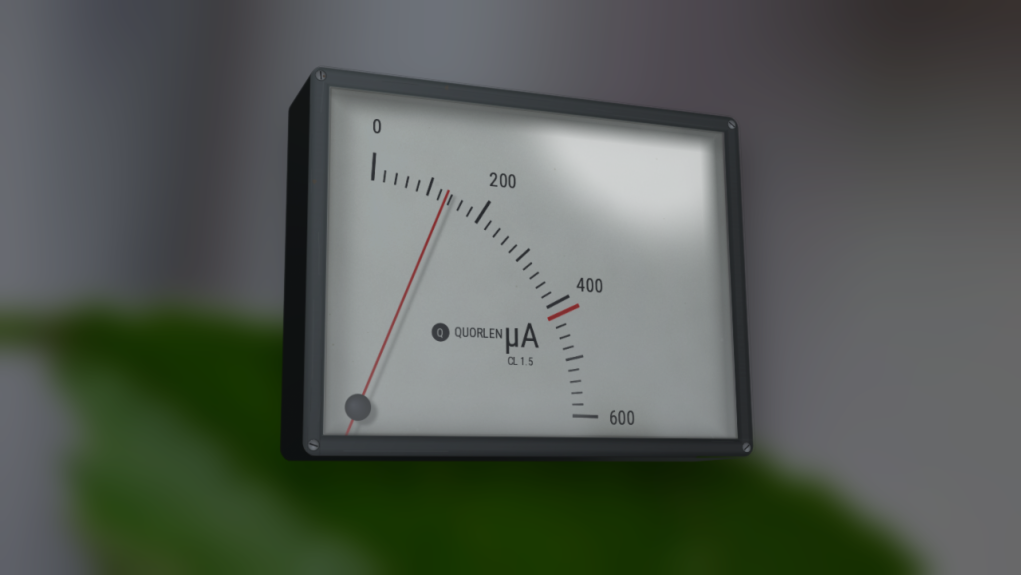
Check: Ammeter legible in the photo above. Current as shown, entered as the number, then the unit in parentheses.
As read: 130 (µA)
